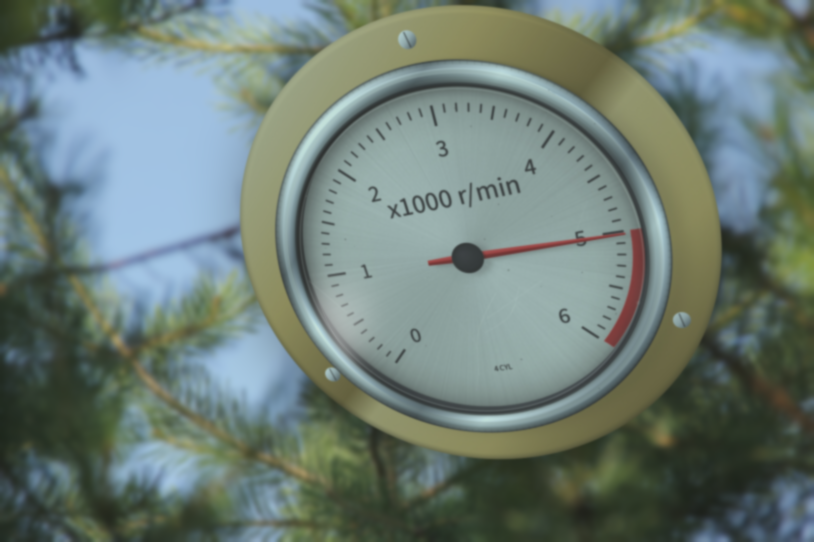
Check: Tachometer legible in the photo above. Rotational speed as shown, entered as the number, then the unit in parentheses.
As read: 5000 (rpm)
